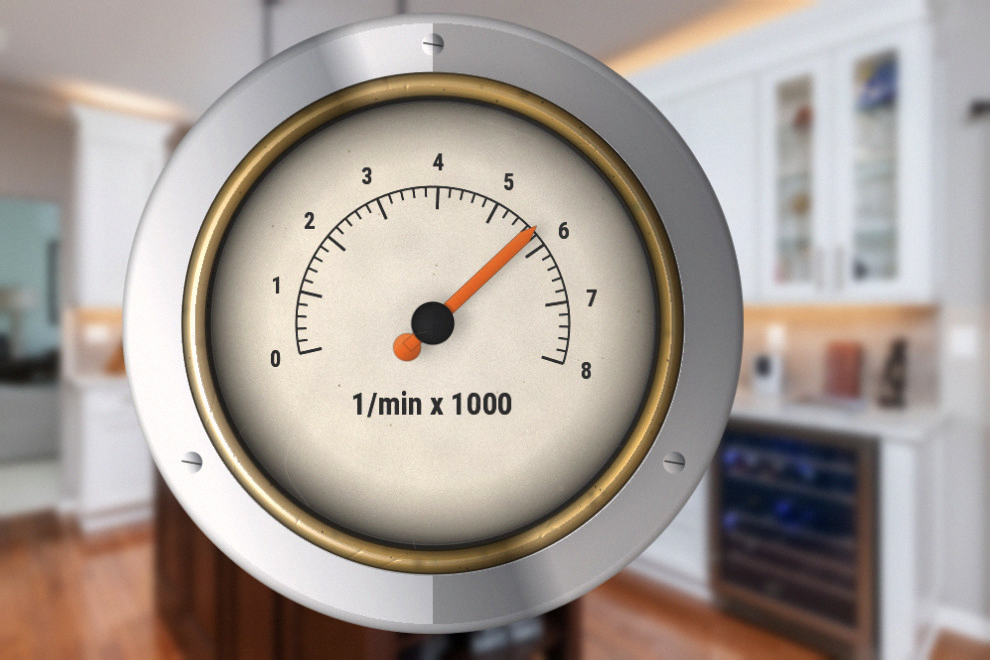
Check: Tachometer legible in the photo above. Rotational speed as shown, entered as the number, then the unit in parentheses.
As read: 5700 (rpm)
